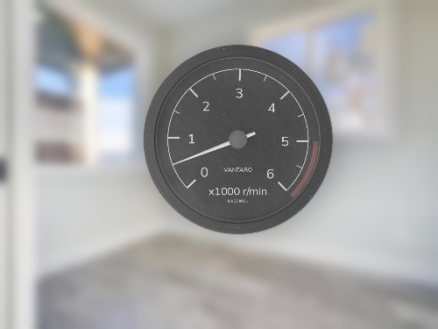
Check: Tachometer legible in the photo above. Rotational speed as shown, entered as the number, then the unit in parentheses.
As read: 500 (rpm)
